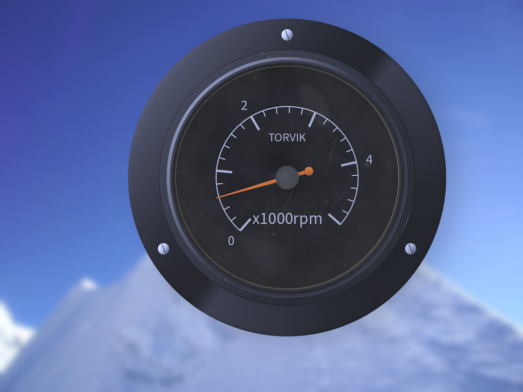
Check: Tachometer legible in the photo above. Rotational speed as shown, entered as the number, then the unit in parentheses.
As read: 600 (rpm)
